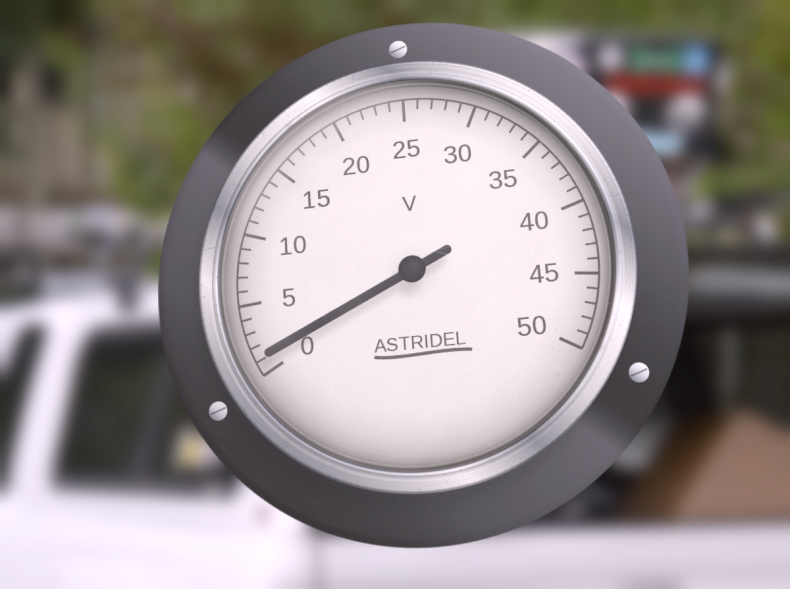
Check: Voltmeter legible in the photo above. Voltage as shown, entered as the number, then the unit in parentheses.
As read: 1 (V)
